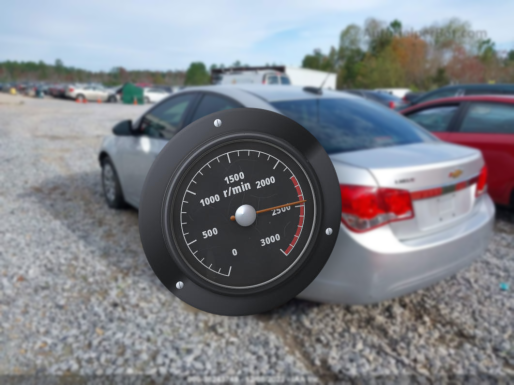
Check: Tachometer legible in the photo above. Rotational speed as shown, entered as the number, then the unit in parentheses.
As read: 2450 (rpm)
